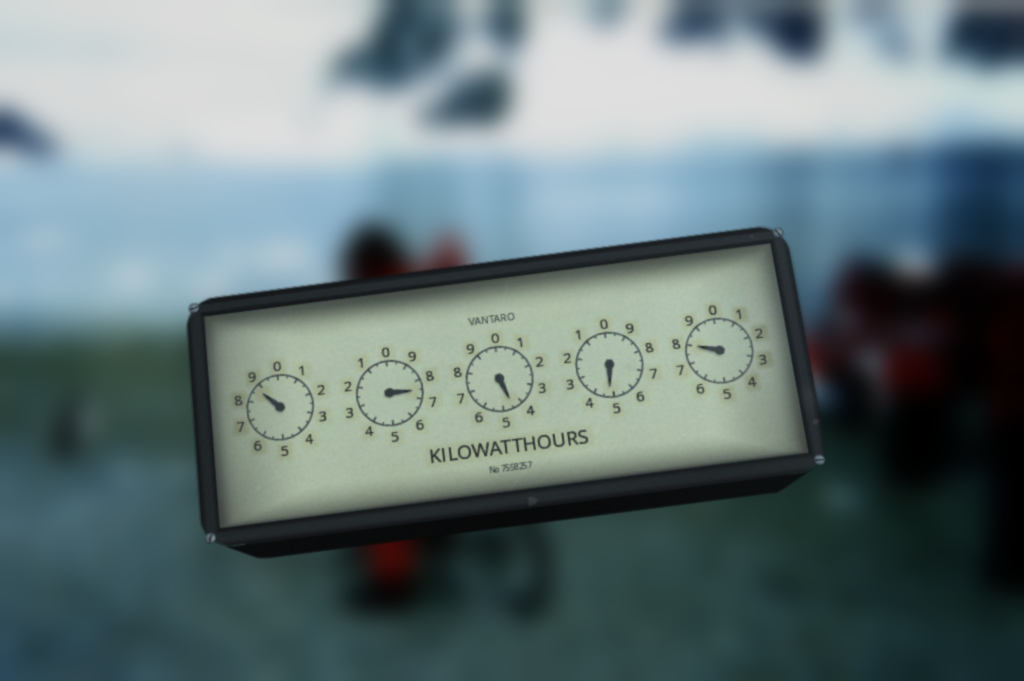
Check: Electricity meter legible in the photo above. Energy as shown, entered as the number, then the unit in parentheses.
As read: 87448 (kWh)
